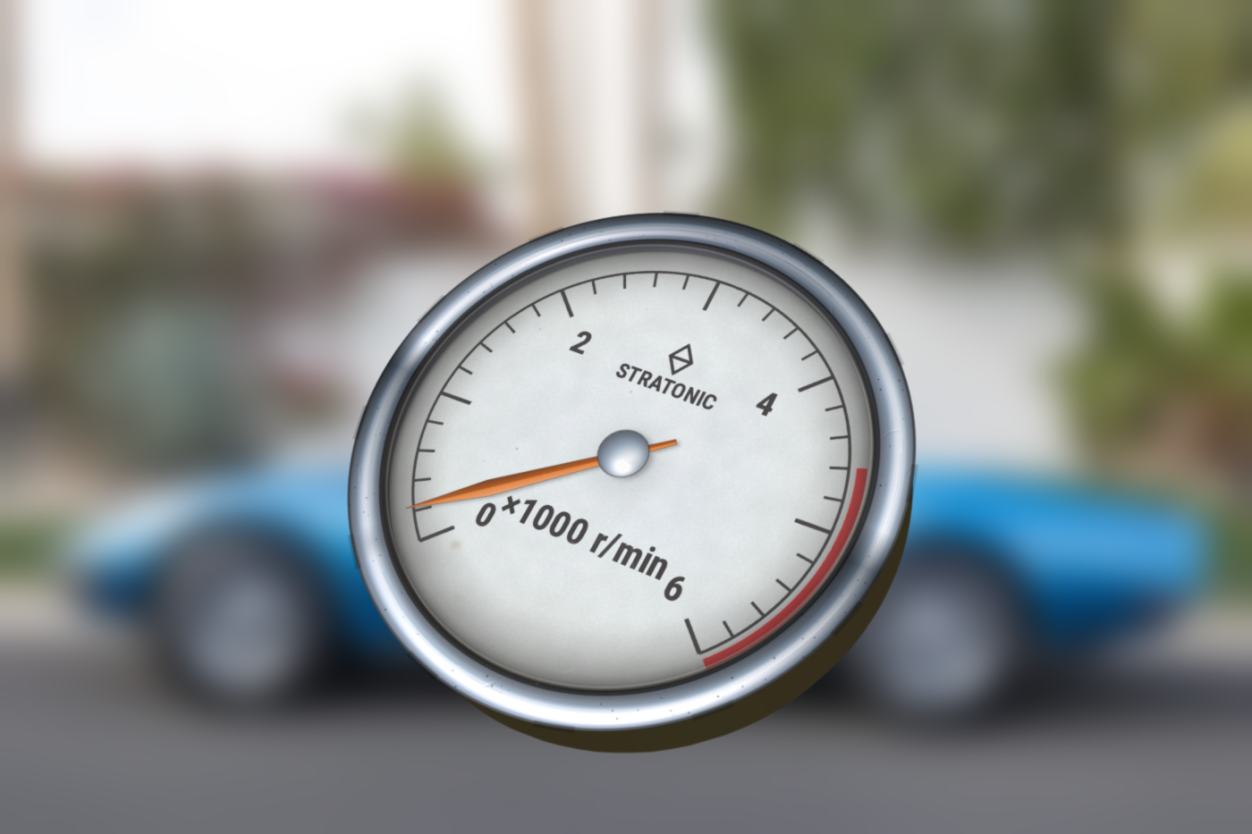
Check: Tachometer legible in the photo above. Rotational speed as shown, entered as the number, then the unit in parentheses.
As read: 200 (rpm)
